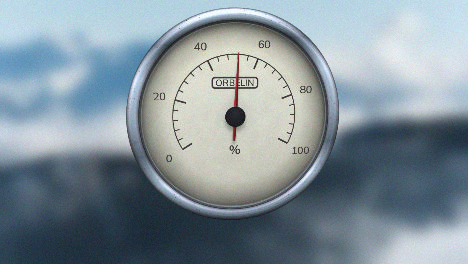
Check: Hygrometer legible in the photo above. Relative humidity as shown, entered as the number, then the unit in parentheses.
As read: 52 (%)
